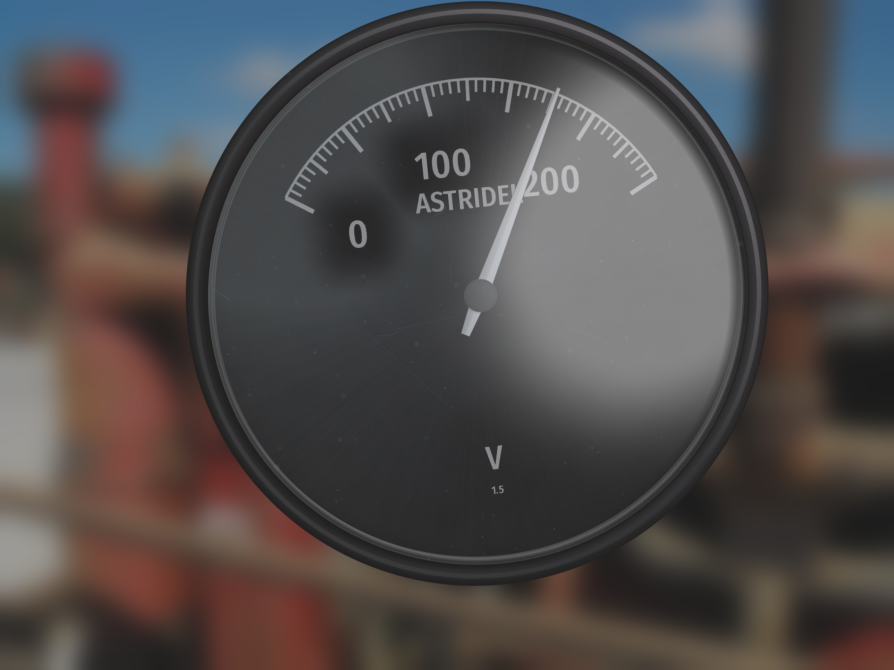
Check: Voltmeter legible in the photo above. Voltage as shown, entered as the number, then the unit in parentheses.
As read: 175 (V)
